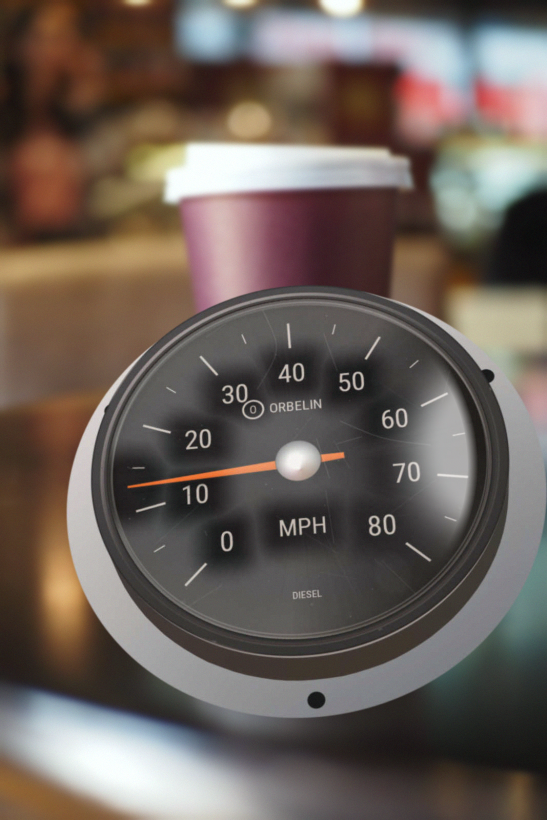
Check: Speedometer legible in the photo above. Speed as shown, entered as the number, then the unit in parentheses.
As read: 12.5 (mph)
